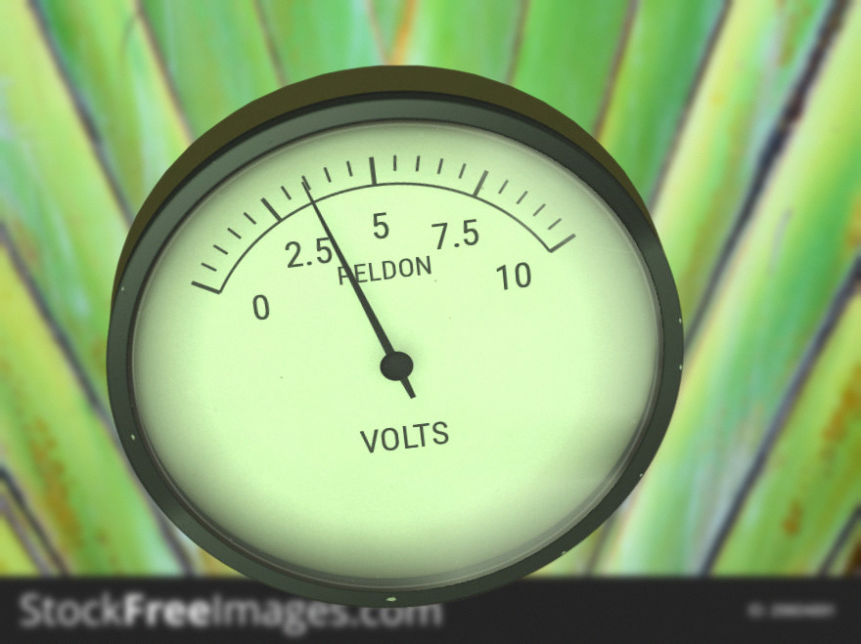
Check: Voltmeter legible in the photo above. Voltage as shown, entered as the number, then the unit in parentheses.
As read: 3.5 (V)
